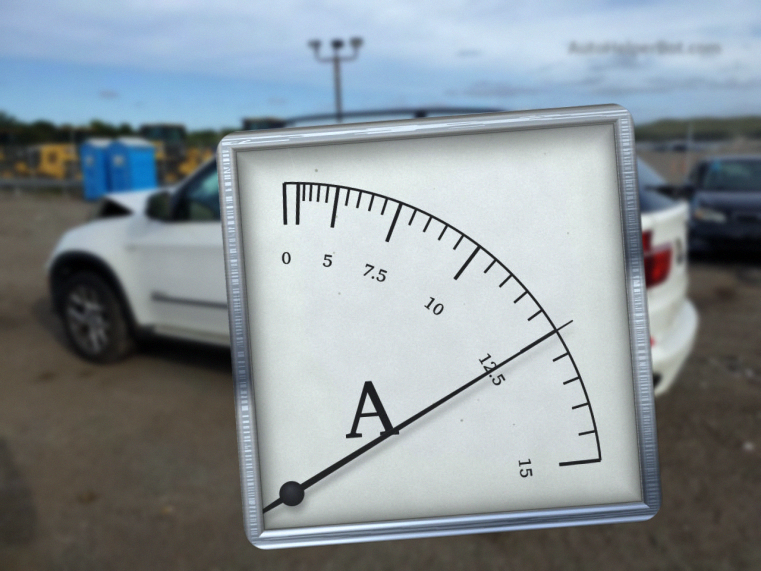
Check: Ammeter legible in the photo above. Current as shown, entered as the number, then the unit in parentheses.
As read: 12.5 (A)
